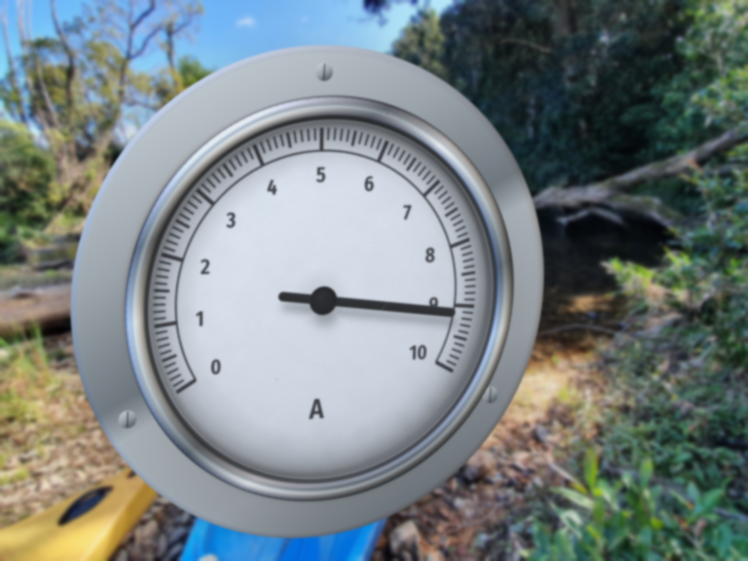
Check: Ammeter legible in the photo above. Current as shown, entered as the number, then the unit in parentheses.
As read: 9.1 (A)
